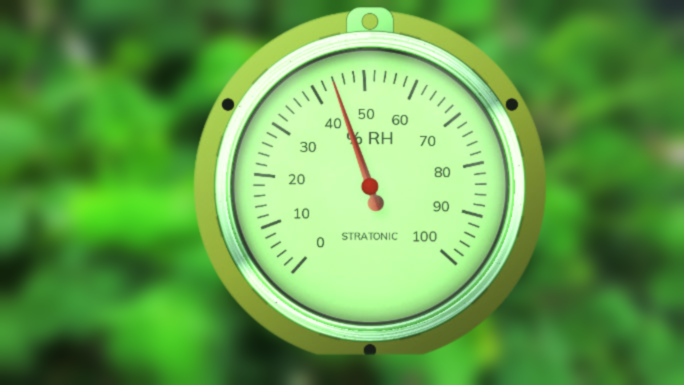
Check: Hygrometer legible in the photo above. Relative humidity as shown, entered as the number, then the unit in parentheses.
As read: 44 (%)
